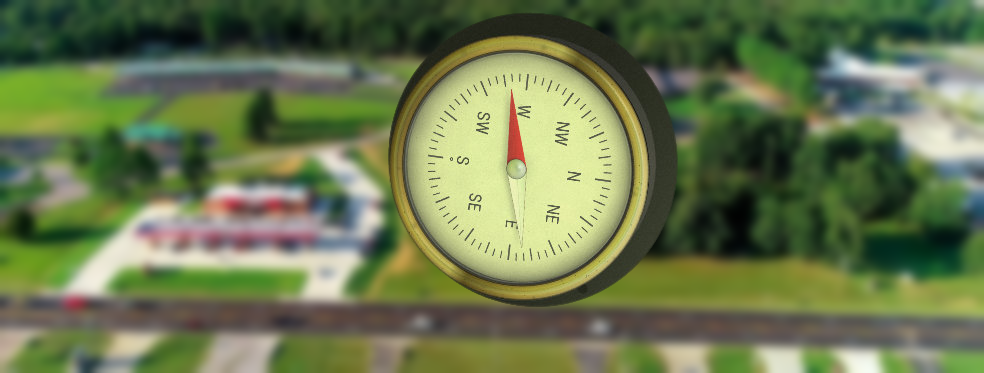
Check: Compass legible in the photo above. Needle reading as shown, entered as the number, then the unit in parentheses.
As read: 260 (°)
